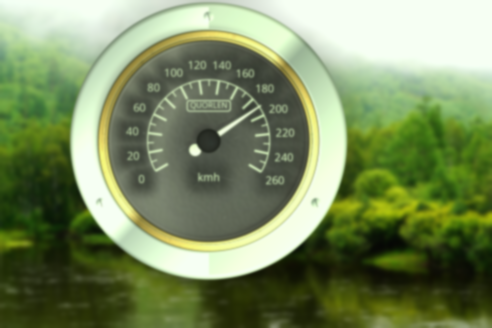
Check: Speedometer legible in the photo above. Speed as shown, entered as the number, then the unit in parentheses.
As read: 190 (km/h)
